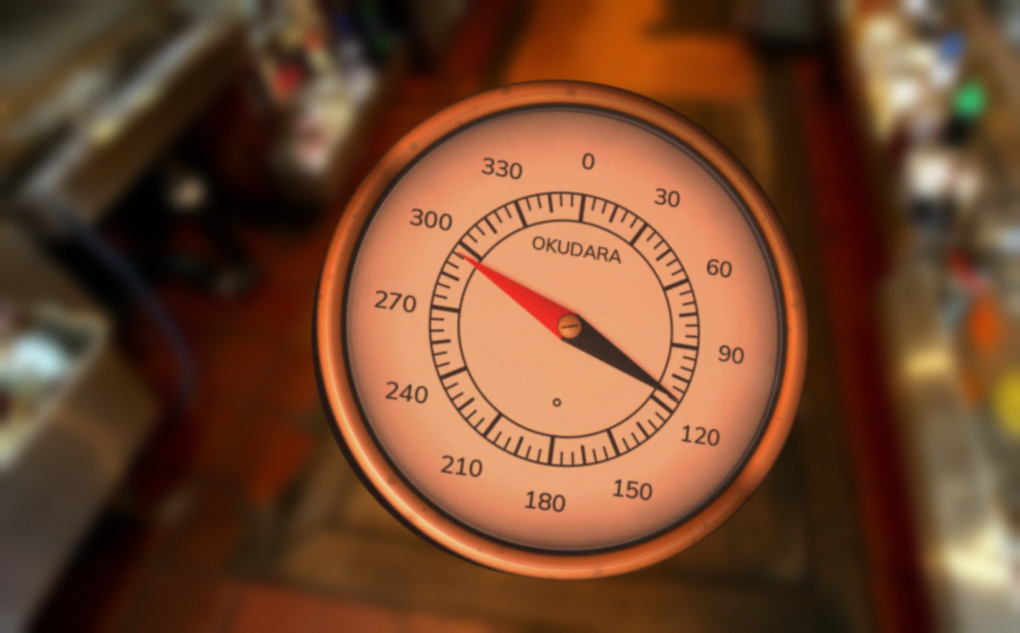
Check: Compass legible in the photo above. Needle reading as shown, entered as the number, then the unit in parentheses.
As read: 295 (°)
